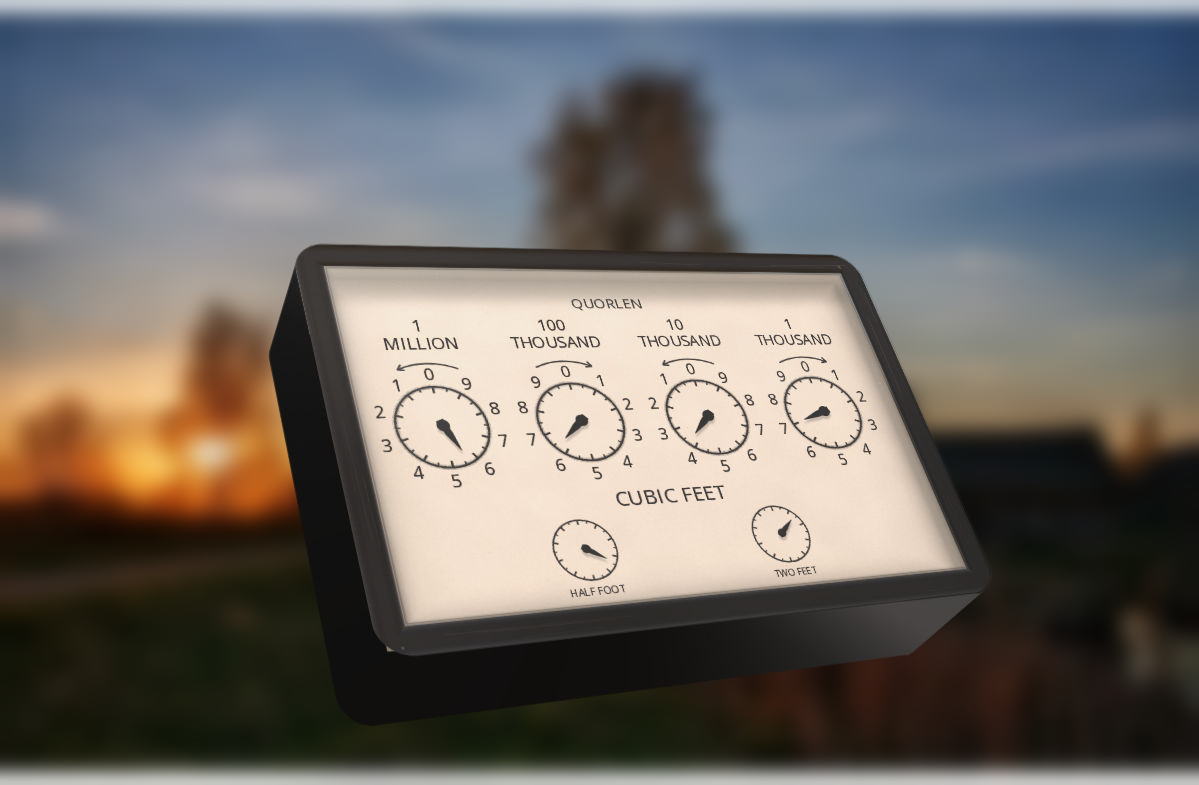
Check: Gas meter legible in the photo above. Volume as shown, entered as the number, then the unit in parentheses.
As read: 563700 (ft³)
